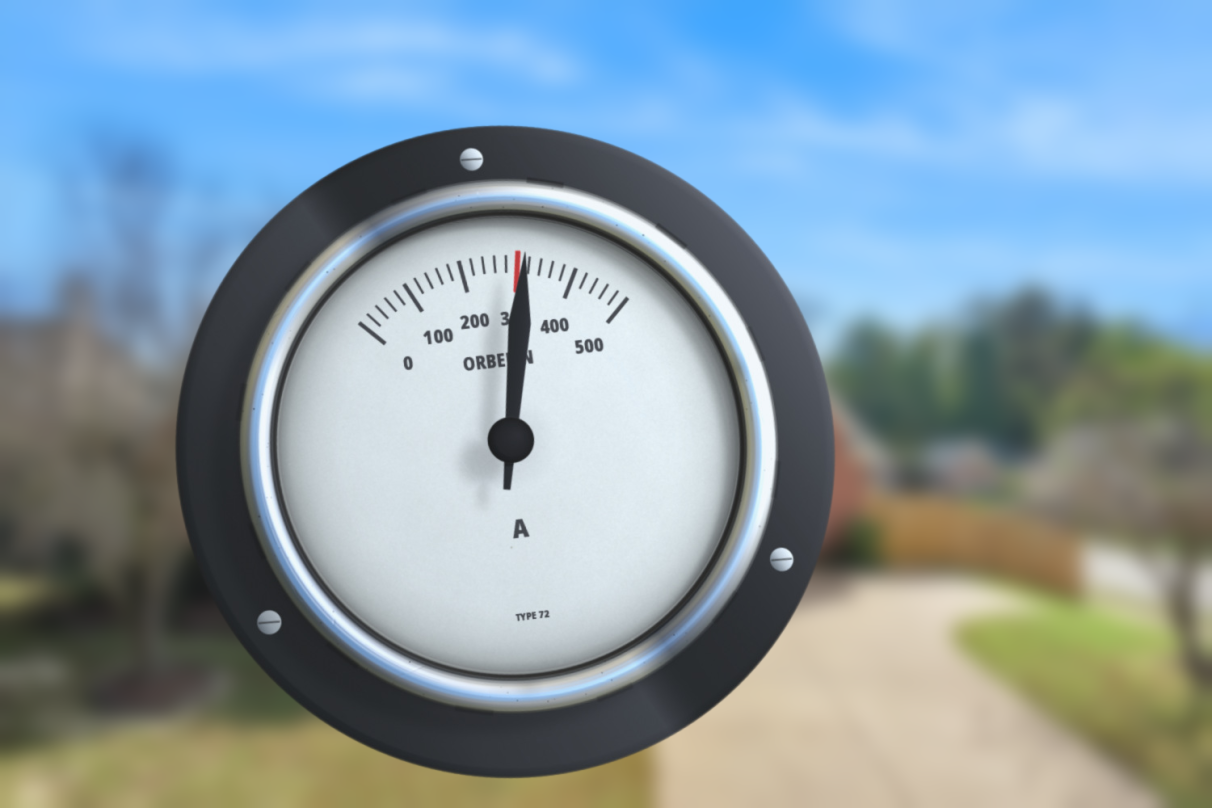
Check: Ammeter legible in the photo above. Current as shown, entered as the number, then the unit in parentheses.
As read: 310 (A)
